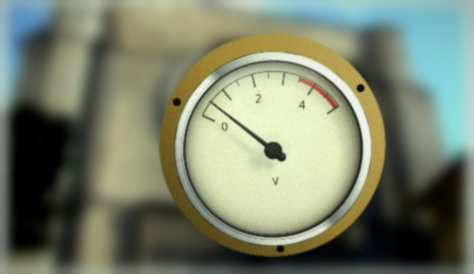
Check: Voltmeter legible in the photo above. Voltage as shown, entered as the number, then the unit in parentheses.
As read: 0.5 (V)
